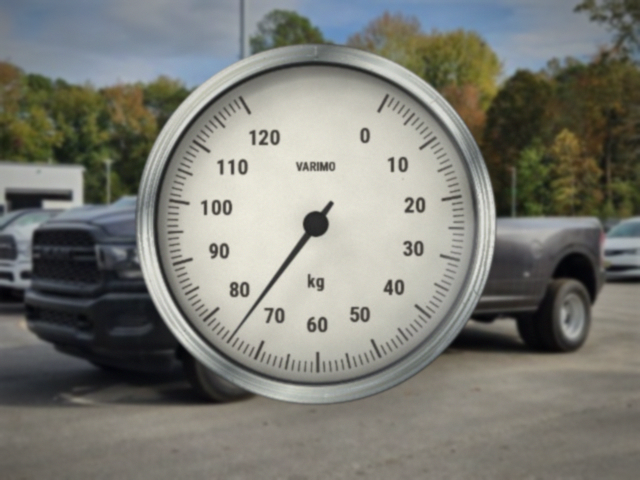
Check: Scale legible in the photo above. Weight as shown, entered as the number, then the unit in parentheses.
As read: 75 (kg)
